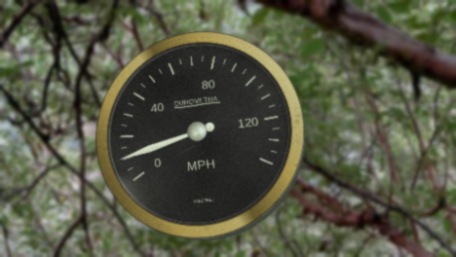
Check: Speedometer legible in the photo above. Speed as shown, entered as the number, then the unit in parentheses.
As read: 10 (mph)
